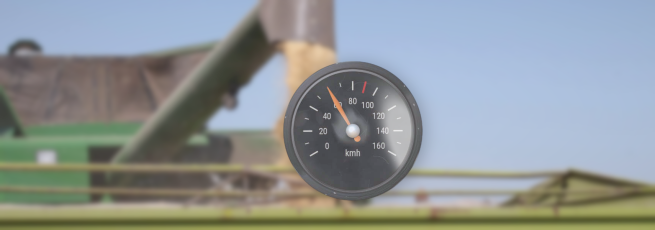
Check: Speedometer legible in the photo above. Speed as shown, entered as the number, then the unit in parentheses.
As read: 60 (km/h)
